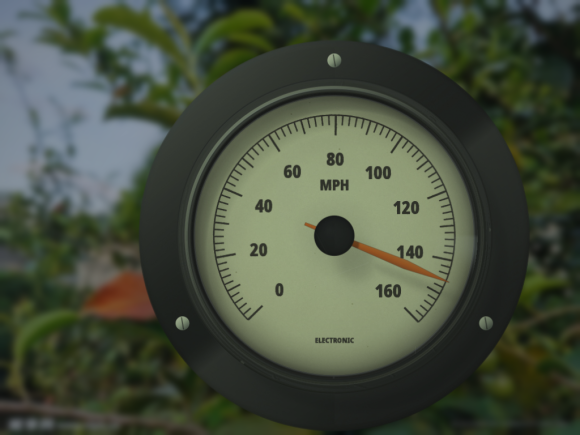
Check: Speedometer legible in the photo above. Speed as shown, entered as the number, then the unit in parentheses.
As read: 146 (mph)
